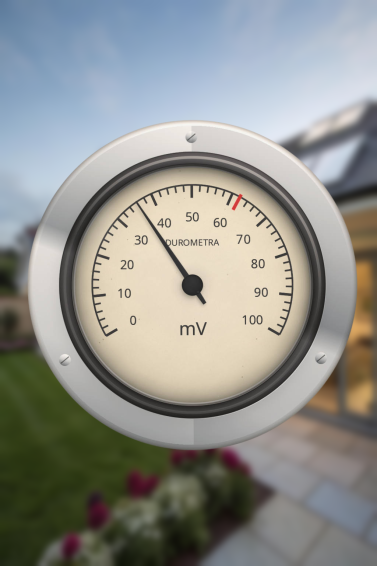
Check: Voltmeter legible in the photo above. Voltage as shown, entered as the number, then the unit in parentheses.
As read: 36 (mV)
